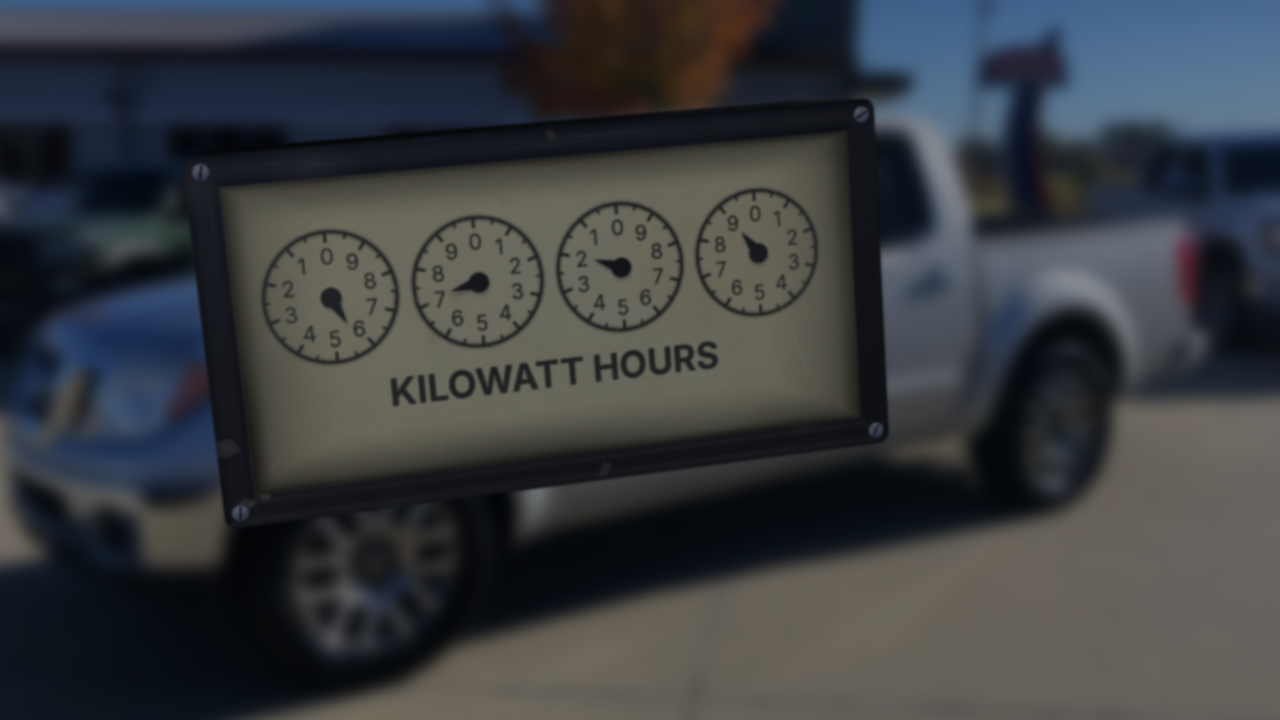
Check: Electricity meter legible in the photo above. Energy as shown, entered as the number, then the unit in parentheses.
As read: 5719 (kWh)
